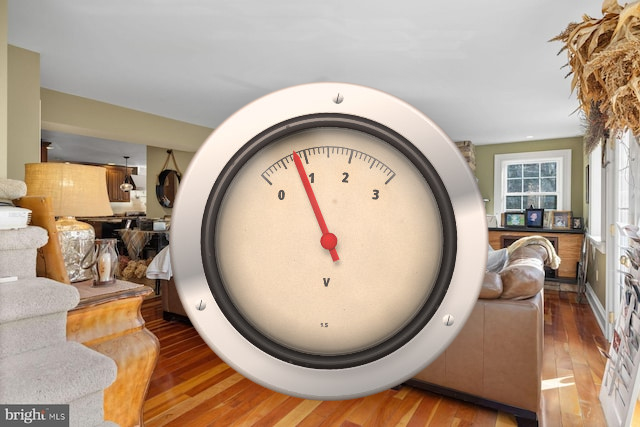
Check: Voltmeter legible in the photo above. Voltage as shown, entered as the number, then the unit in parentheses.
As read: 0.8 (V)
